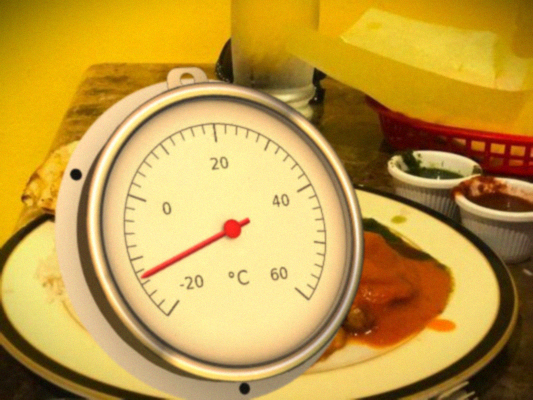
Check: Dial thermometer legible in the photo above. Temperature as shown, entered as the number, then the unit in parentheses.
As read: -13 (°C)
